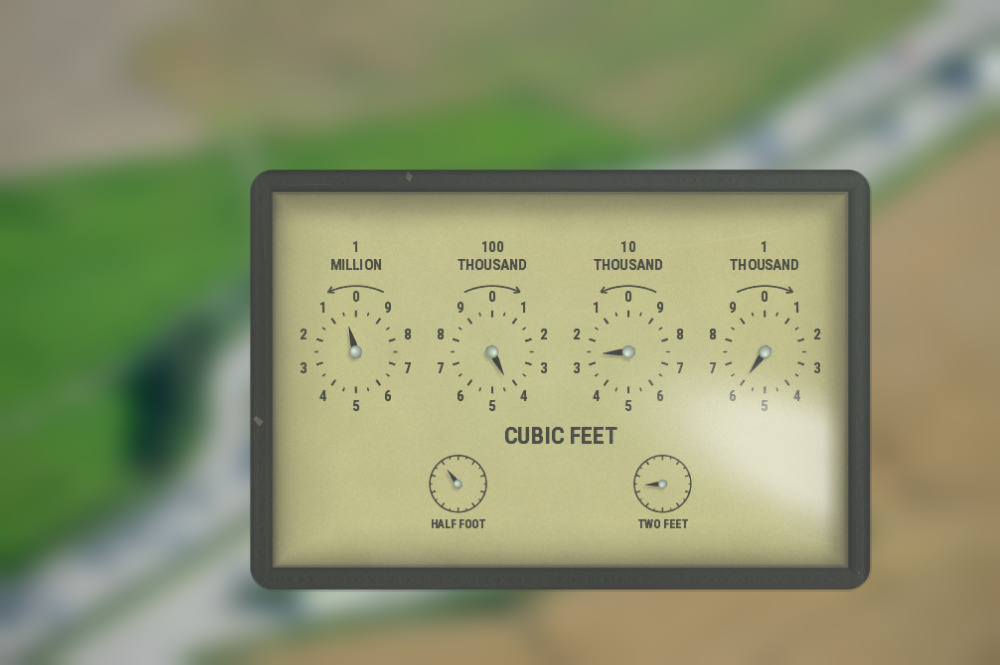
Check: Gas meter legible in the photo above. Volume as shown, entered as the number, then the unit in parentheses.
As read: 42600 (ft³)
